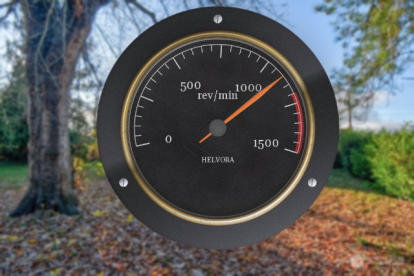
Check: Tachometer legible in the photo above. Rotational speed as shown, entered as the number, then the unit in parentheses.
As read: 1100 (rpm)
